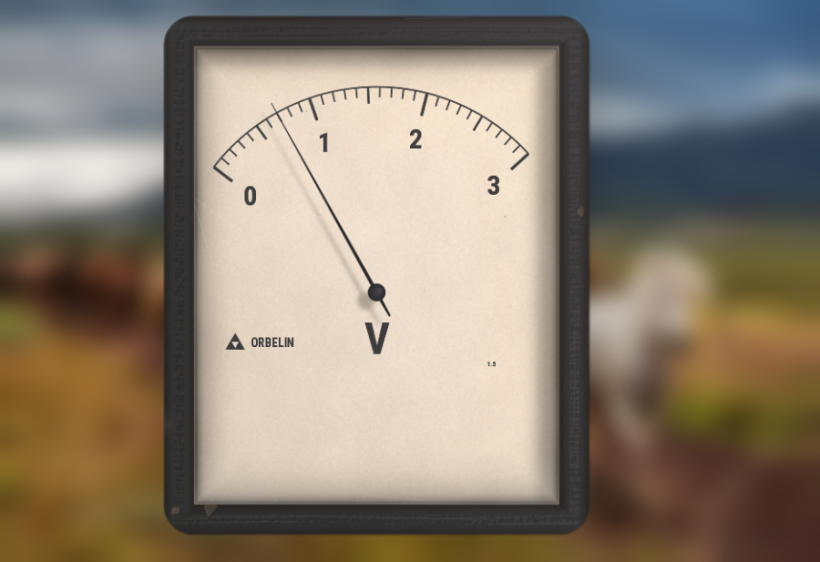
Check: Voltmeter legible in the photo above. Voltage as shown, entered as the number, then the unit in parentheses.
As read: 0.7 (V)
